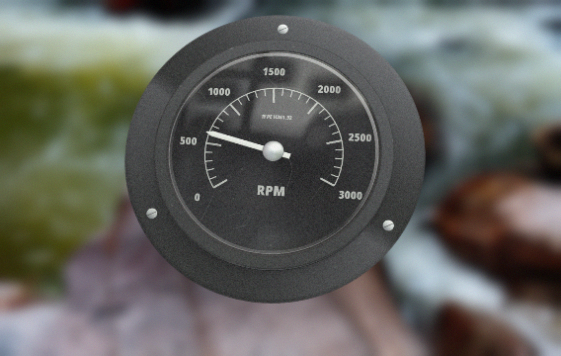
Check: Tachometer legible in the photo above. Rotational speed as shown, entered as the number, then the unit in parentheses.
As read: 600 (rpm)
